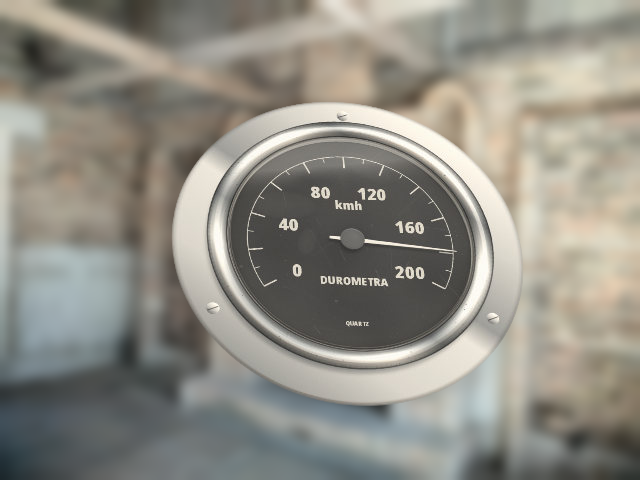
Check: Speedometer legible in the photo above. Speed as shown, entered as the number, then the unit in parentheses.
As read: 180 (km/h)
